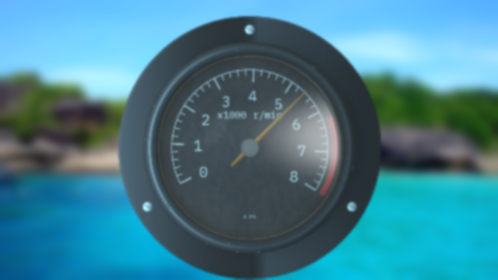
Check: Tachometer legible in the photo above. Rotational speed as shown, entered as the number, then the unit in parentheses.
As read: 5400 (rpm)
